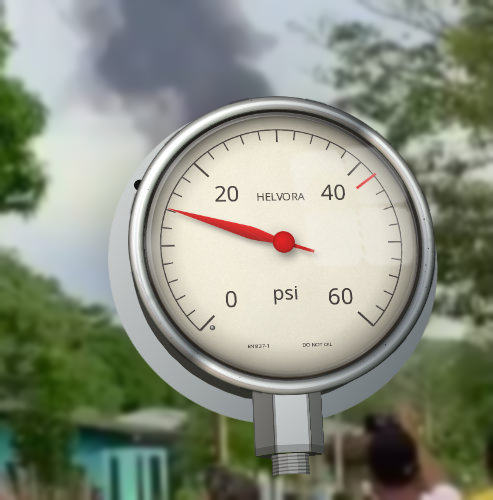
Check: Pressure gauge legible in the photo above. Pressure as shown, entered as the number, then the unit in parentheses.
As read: 14 (psi)
